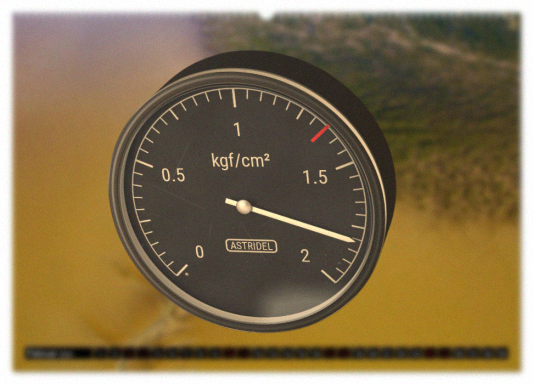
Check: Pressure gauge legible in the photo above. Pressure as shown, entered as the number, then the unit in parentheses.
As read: 1.8 (kg/cm²)
